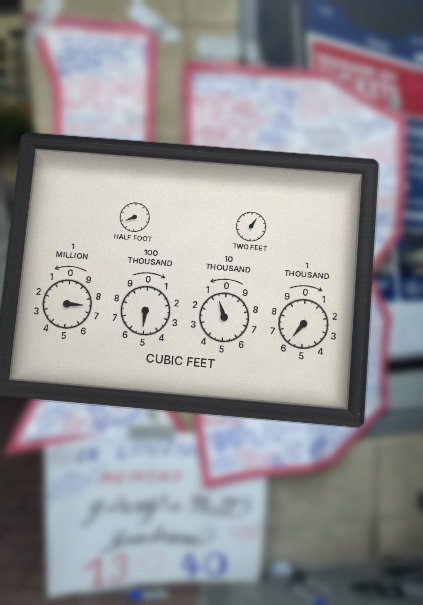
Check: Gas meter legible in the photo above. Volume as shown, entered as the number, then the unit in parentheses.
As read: 750600 (ft³)
